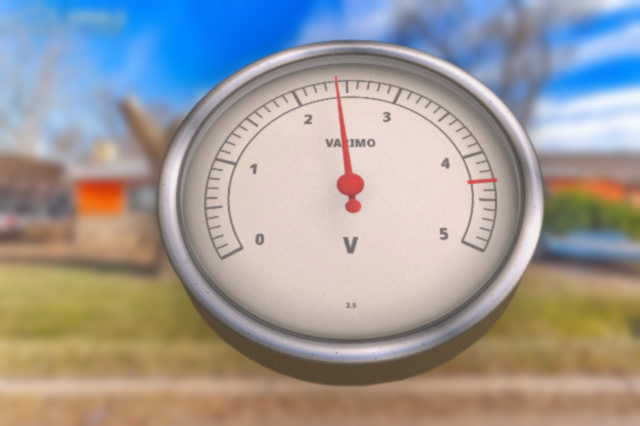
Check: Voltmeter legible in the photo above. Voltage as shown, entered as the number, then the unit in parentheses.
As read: 2.4 (V)
